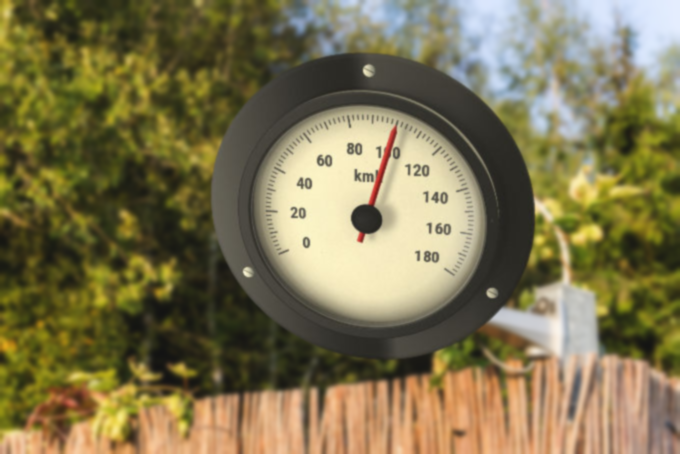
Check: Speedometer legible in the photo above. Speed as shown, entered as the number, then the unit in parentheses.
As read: 100 (km/h)
